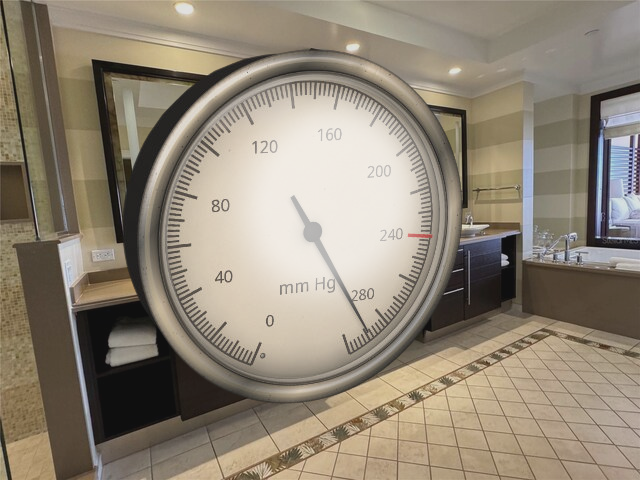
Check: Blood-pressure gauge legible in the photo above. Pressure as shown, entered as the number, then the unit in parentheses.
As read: 290 (mmHg)
